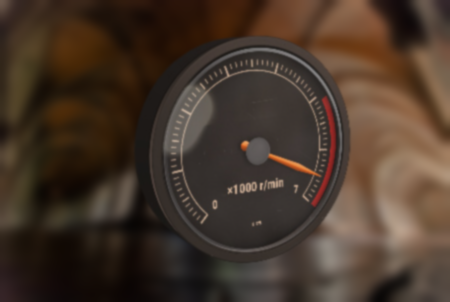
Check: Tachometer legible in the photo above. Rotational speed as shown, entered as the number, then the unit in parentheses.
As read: 6500 (rpm)
